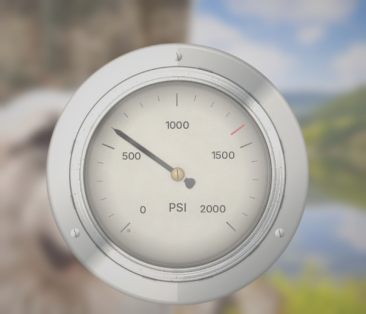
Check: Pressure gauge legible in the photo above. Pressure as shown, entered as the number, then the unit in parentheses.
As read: 600 (psi)
